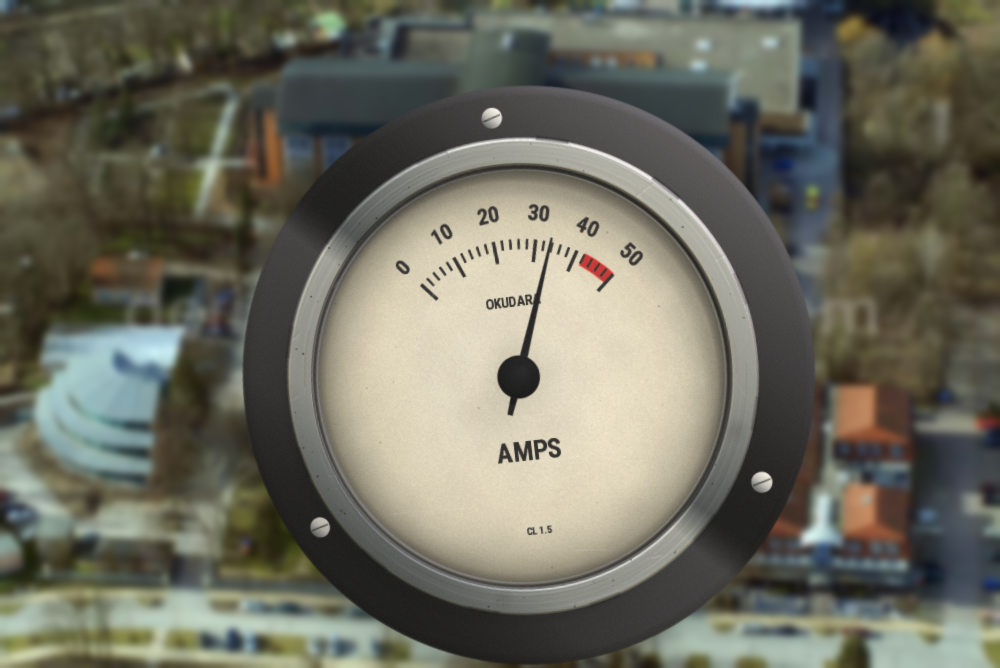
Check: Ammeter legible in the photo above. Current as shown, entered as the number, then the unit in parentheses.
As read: 34 (A)
